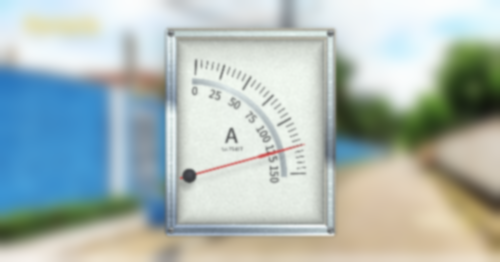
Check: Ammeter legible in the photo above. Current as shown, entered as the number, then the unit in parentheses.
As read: 125 (A)
